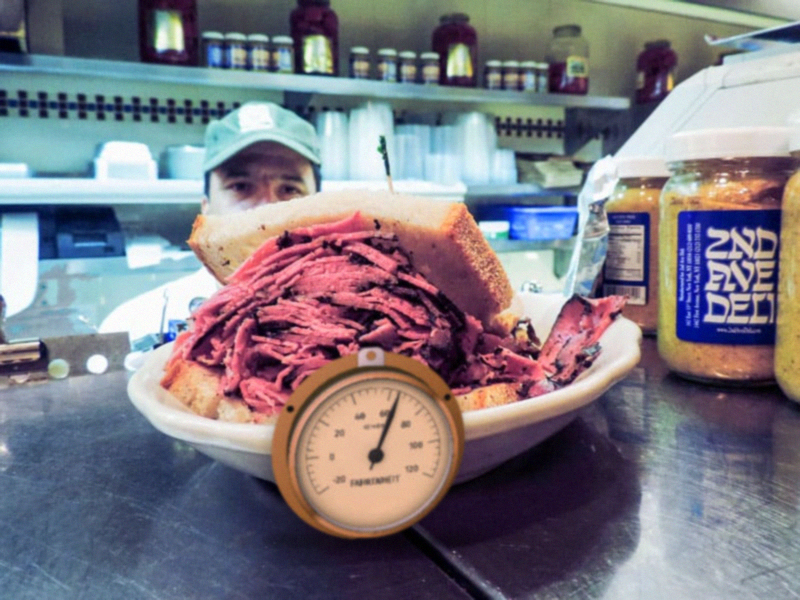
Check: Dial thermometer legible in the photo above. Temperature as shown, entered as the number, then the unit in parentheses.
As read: 64 (°F)
